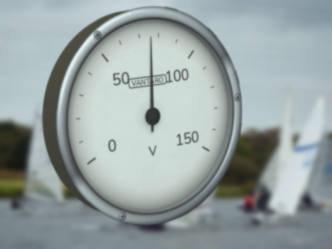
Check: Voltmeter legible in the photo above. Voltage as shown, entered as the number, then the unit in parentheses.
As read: 75 (V)
